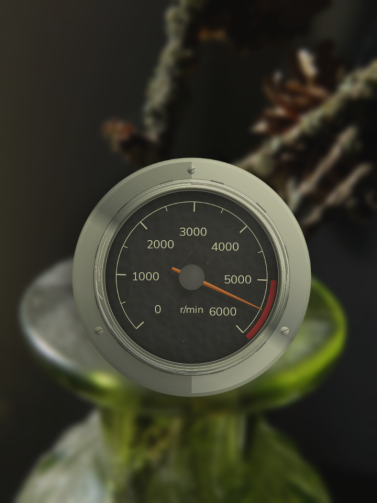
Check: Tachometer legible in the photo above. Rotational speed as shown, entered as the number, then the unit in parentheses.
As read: 5500 (rpm)
